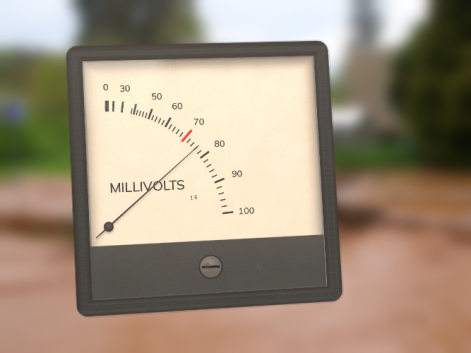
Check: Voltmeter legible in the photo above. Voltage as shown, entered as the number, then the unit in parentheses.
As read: 76 (mV)
